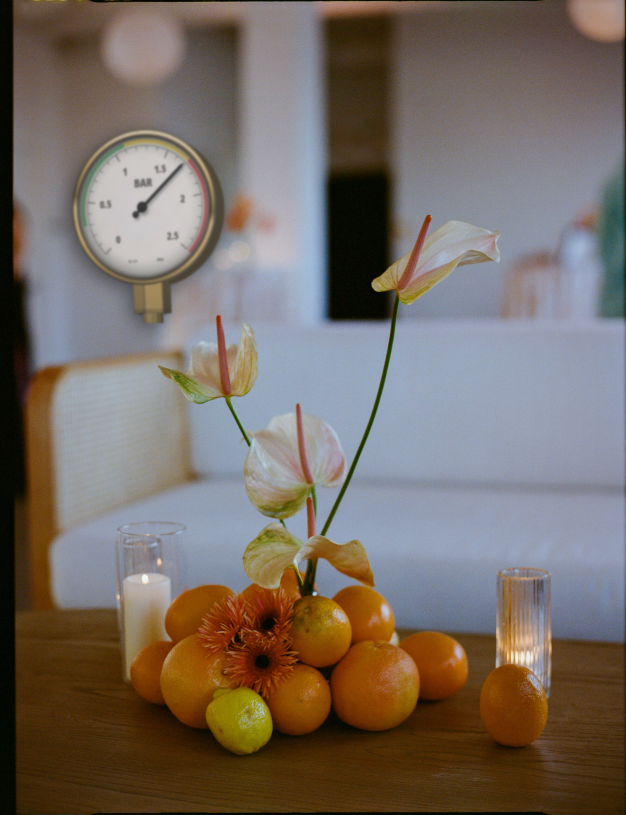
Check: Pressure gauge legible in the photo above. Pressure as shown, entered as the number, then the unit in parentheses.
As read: 1.7 (bar)
